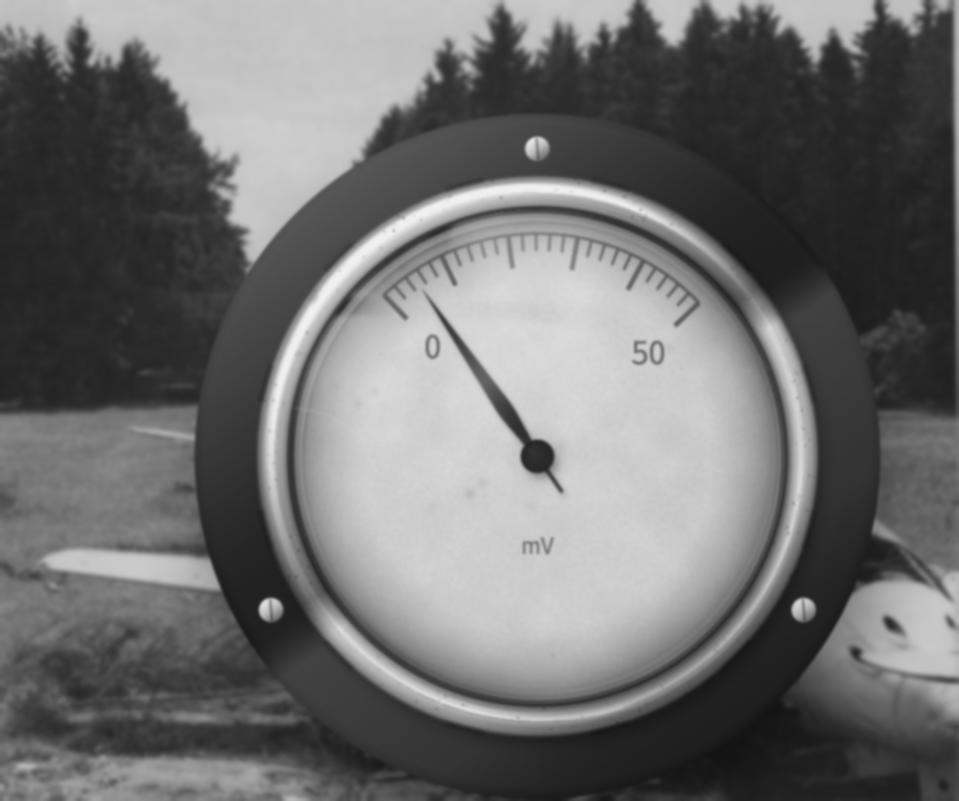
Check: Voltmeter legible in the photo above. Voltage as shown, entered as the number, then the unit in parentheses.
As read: 5 (mV)
